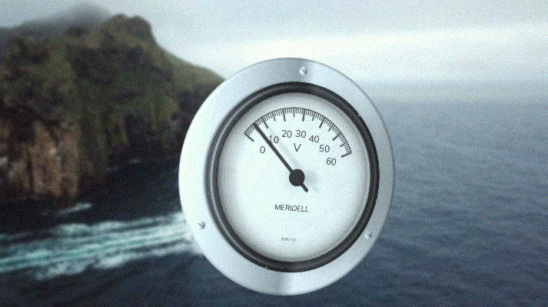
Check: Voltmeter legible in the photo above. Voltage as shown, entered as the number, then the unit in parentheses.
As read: 5 (V)
